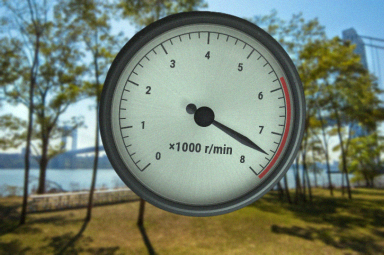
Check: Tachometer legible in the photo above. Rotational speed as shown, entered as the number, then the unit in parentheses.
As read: 7500 (rpm)
